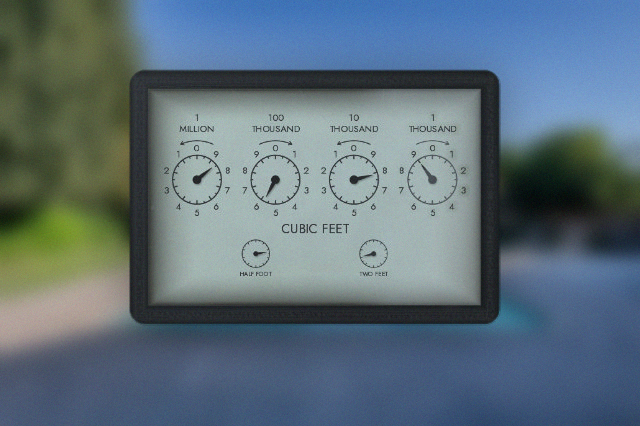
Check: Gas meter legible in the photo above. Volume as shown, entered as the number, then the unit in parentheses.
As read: 857900 (ft³)
